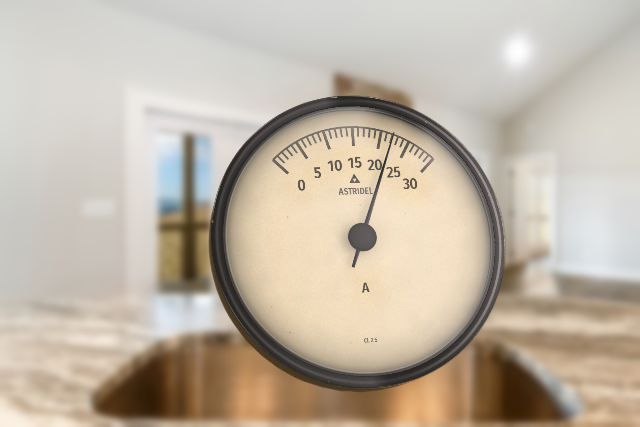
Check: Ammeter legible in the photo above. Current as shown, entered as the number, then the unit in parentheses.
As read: 22 (A)
